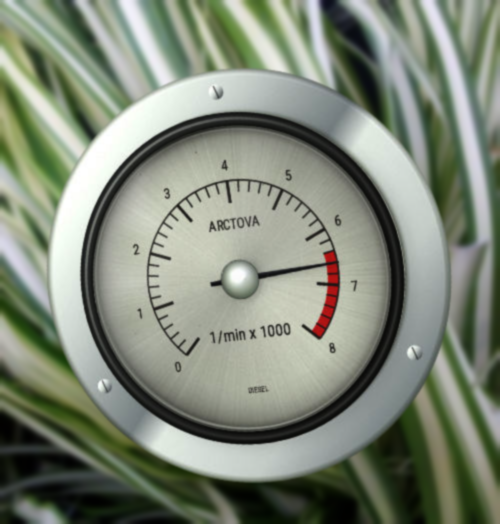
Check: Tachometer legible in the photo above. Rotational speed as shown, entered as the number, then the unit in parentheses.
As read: 6600 (rpm)
